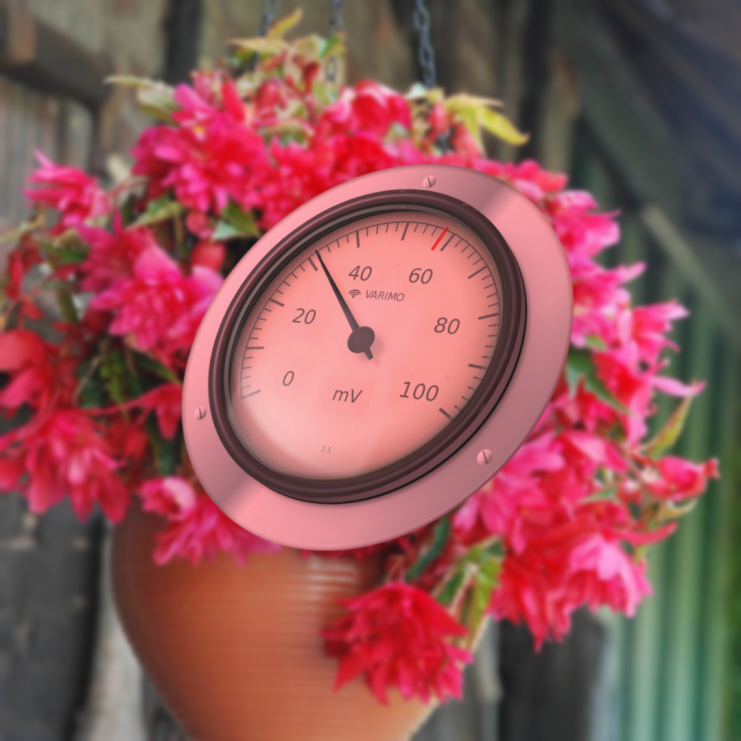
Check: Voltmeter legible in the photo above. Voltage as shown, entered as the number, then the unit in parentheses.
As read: 32 (mV)
